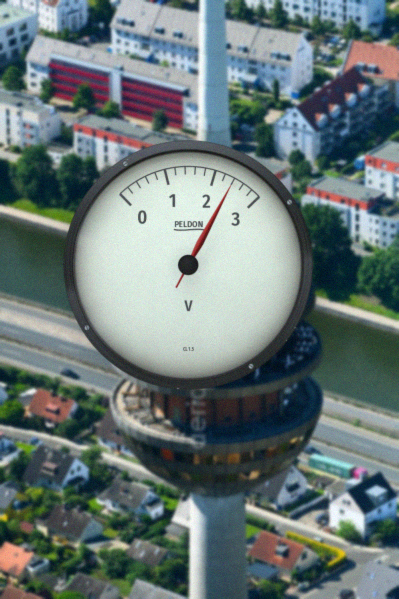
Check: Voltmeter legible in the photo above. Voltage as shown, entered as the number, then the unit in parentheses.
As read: 2.4 (V)
